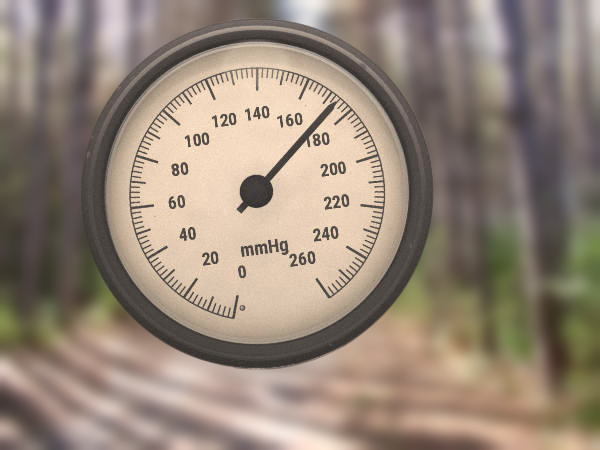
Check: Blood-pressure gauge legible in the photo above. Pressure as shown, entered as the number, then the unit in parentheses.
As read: 174 (mmHg)
